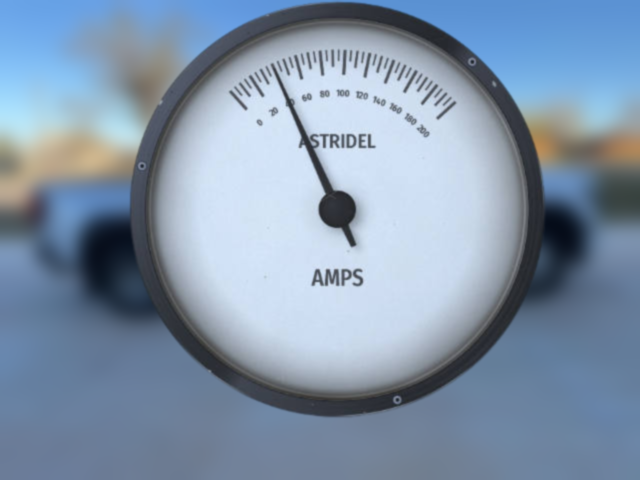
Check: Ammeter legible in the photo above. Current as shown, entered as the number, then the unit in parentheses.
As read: 40 (A)
